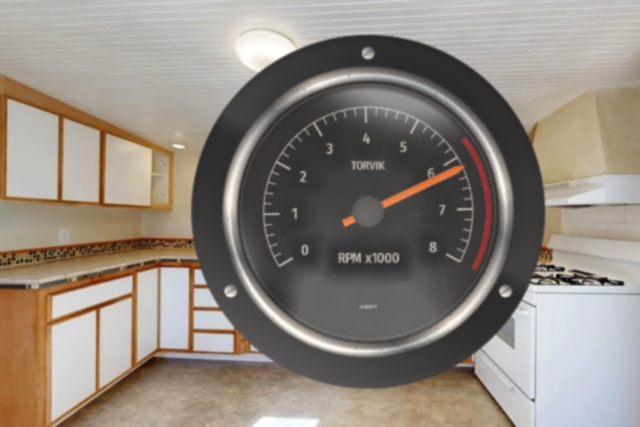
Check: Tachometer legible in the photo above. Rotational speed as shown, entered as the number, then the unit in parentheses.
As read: 6200 (rpm)
